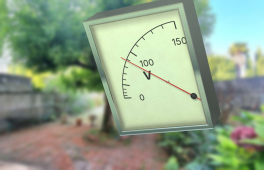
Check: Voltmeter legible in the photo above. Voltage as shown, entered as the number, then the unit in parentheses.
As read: 90 (V)
